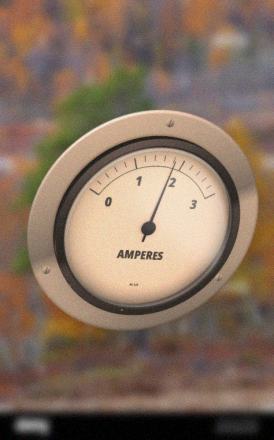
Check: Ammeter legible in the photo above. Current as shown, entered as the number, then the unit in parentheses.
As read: 1.8 (A)
